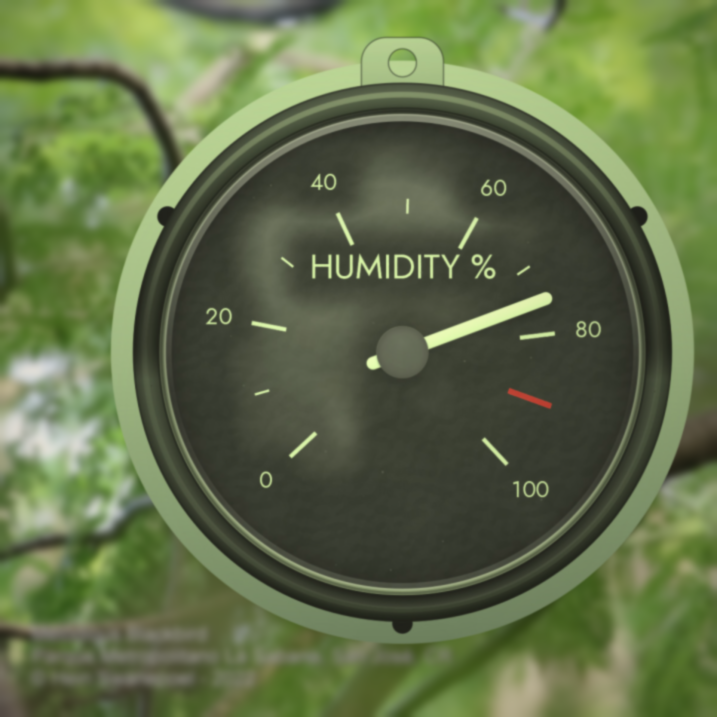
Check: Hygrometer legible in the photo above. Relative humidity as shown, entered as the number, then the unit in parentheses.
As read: 75 (%)
